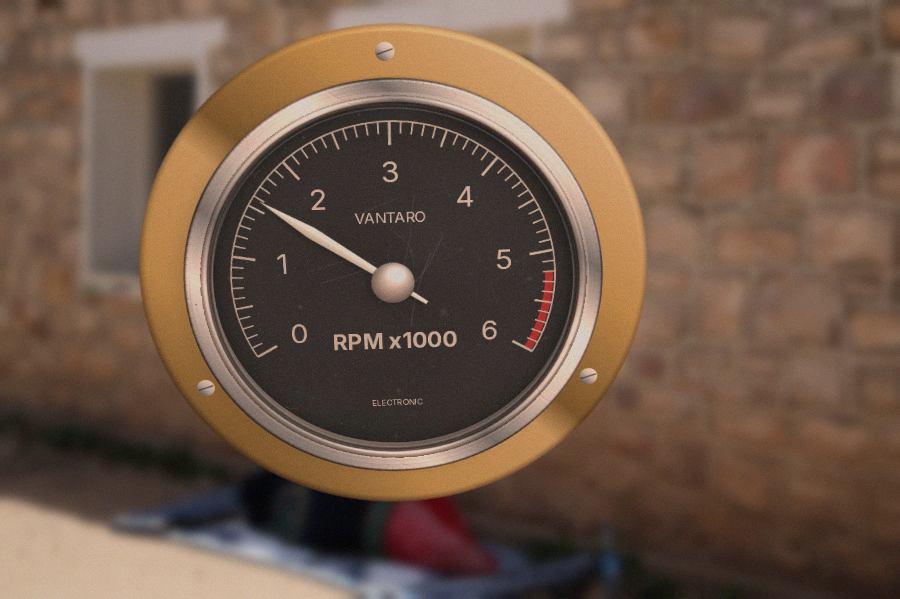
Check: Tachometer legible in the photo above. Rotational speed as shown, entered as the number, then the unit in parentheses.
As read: 1600 (rpm)
